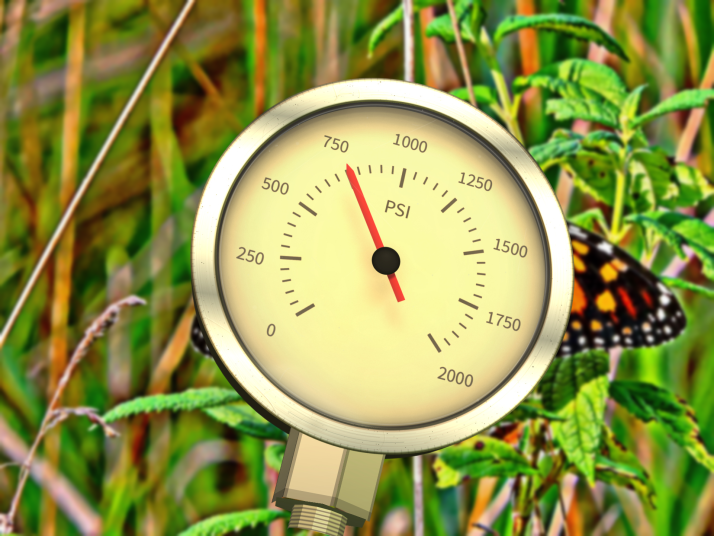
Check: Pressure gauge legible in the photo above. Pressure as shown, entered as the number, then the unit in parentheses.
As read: 750 (psi)
